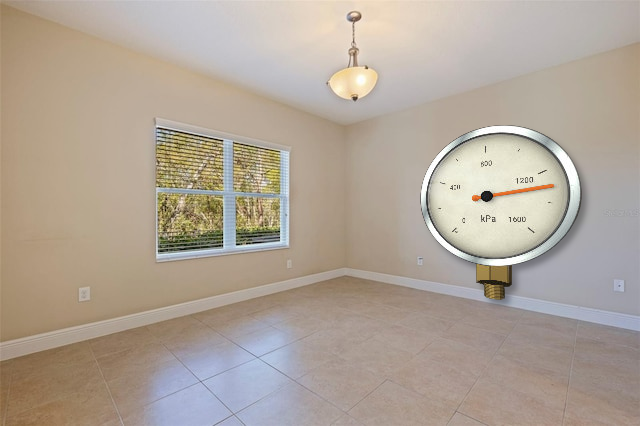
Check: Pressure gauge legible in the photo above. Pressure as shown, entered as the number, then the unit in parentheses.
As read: 1300 (kPa)
